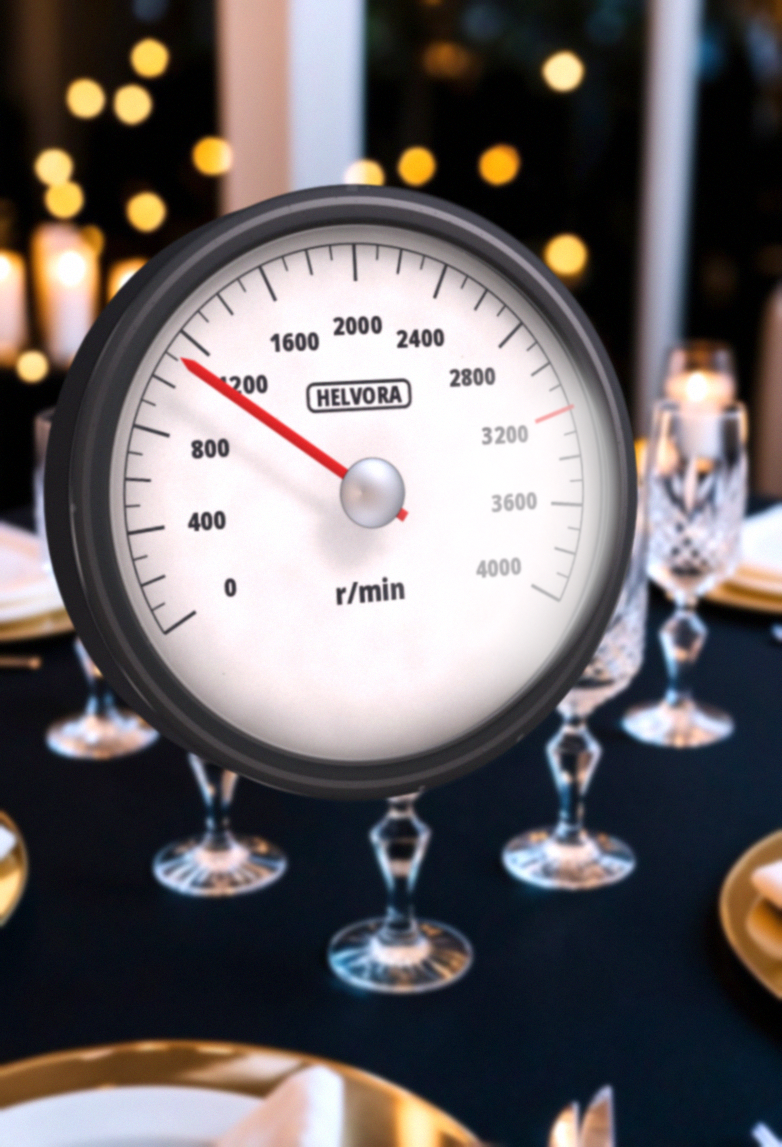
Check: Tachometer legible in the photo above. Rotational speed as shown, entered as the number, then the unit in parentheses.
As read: 1100 (rpm)
